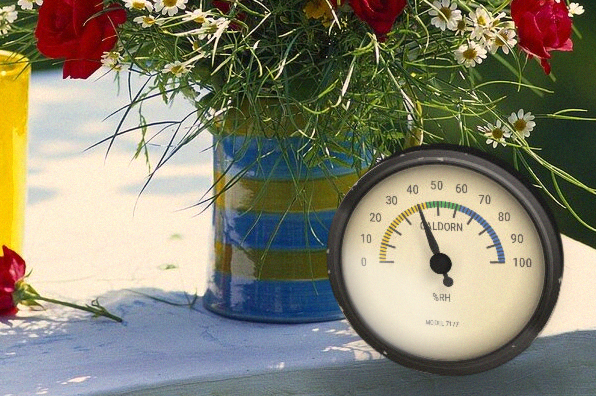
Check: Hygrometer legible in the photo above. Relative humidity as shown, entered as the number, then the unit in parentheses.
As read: 40 (%)
